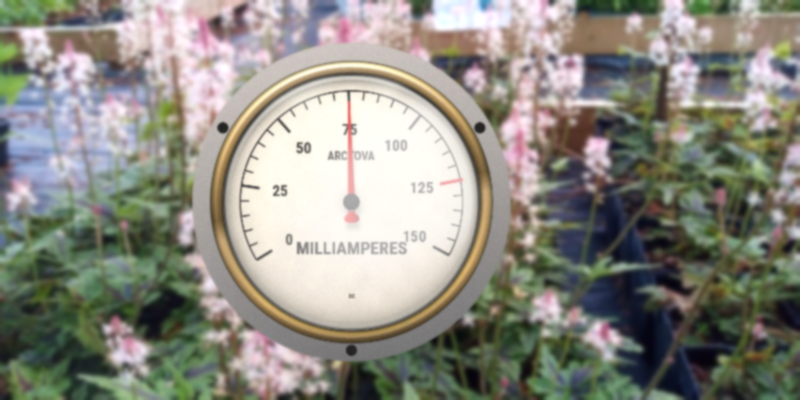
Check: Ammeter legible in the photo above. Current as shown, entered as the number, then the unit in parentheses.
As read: 75 (mA)
